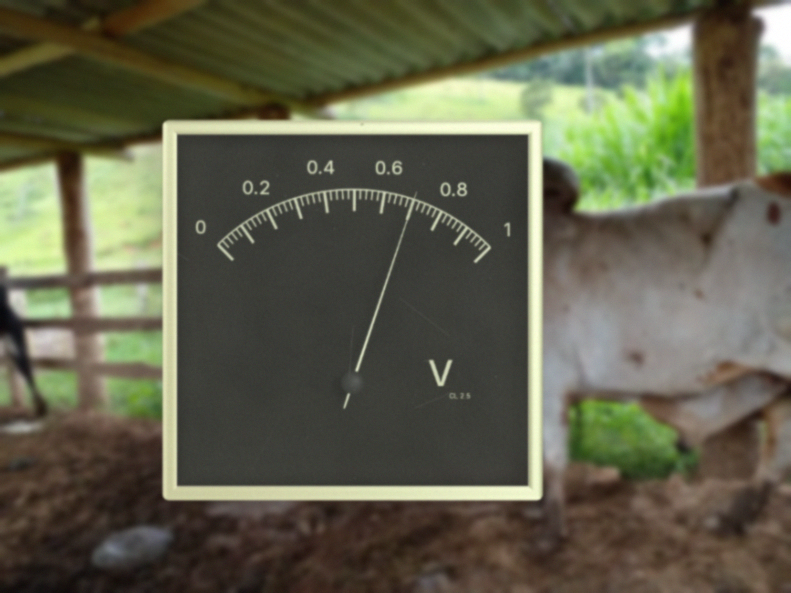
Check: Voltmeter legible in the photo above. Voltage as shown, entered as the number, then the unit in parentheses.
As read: 0.7 (V)
